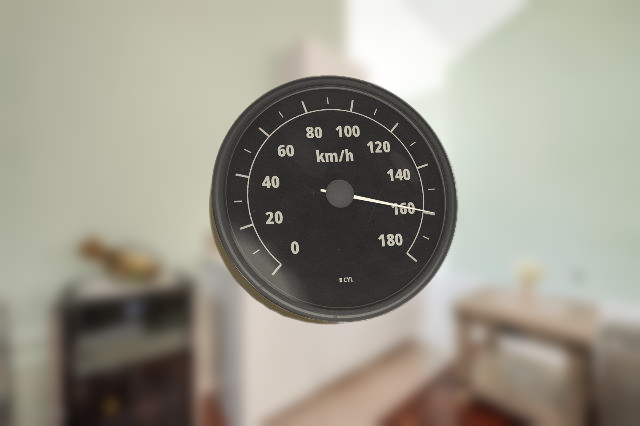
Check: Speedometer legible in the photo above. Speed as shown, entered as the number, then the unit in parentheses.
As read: 160 (km/h)
